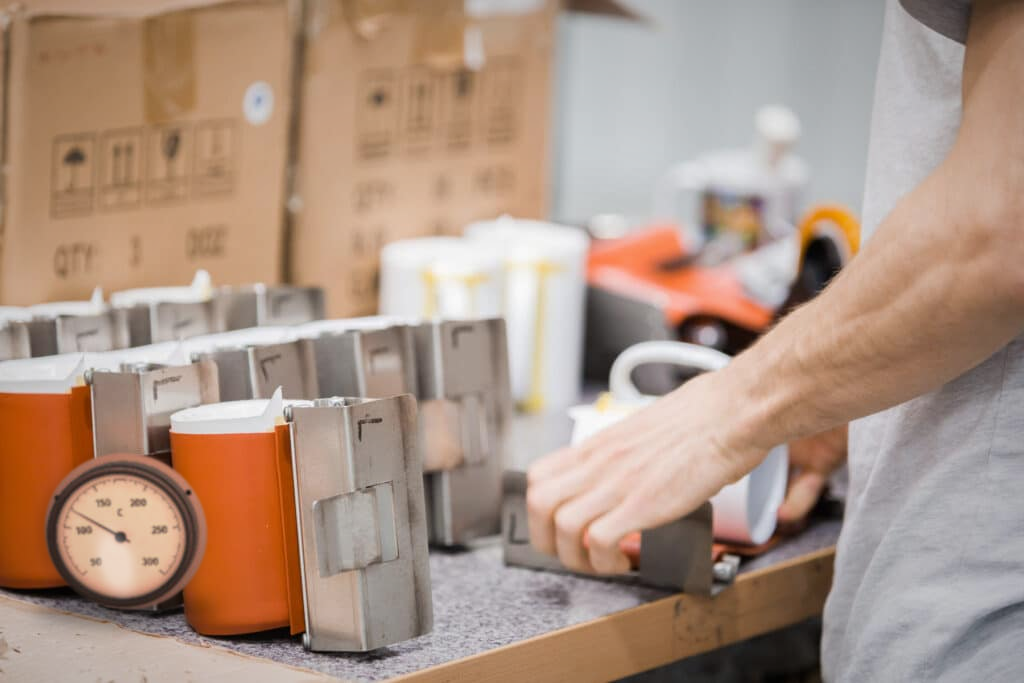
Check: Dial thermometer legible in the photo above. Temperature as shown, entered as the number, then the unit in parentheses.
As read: 120 (°C)
